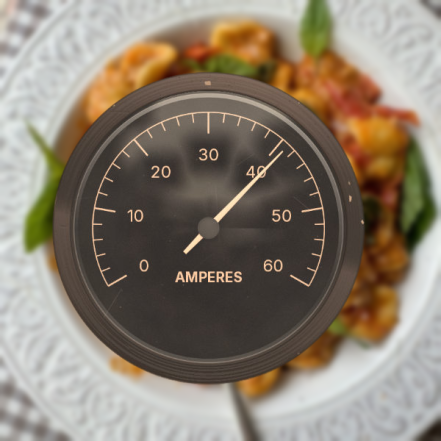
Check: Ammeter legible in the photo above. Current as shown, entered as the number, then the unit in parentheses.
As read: 41 (A)
